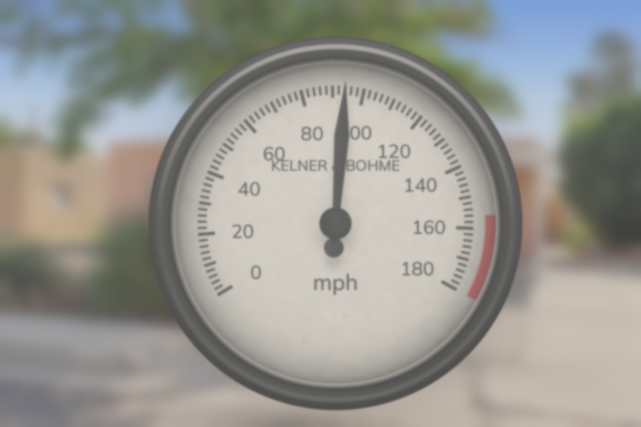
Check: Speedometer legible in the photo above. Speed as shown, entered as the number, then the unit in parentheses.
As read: 94 (mph)
